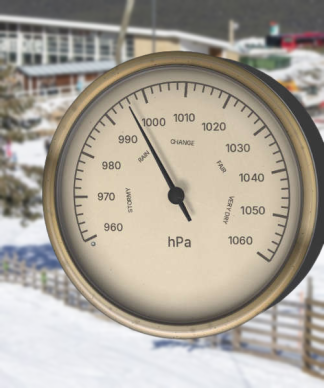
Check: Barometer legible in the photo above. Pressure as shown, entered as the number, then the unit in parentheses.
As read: 996 (hPa)
